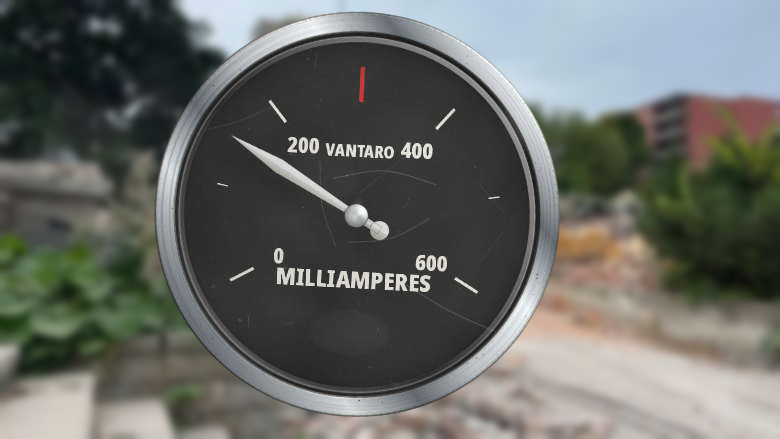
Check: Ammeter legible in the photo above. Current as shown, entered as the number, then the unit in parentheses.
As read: 150 (mA)
